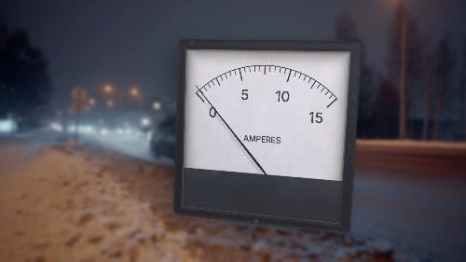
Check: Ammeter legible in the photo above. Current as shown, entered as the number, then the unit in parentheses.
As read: 0.5 (A)
